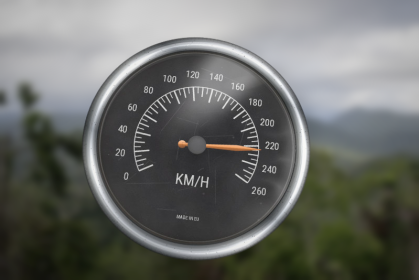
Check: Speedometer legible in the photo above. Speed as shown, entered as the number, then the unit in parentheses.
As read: 225 (km/h)
